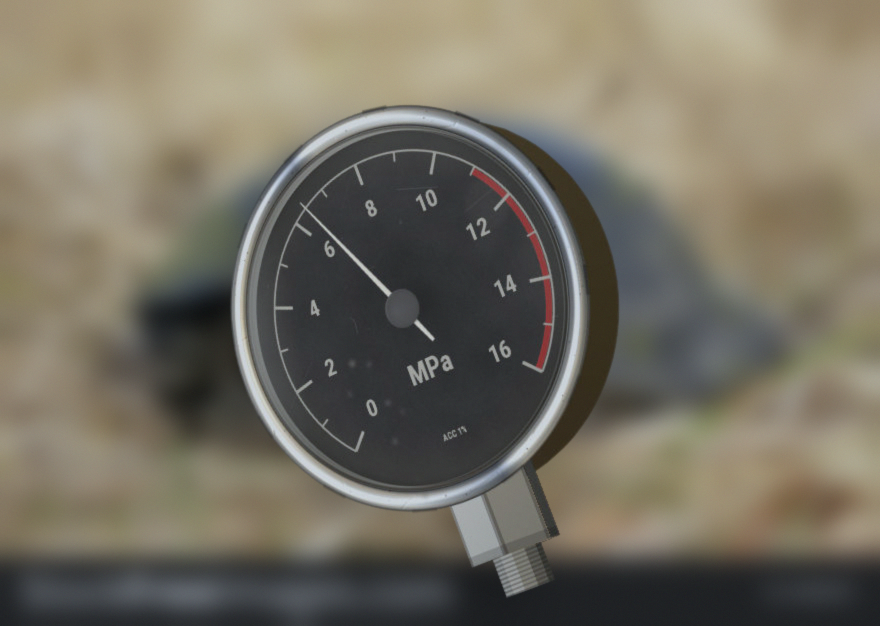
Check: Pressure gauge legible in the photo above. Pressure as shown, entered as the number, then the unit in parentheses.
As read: 6.5 (MPa)
